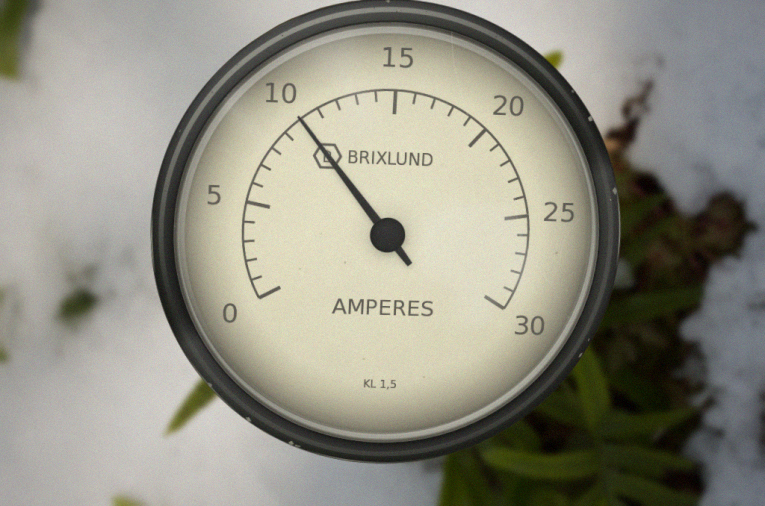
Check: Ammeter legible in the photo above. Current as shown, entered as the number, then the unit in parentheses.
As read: 10 (A)
